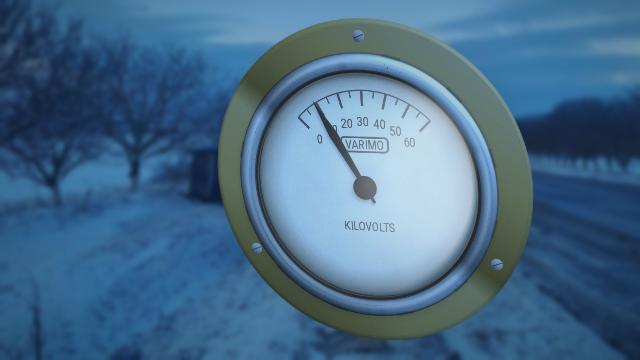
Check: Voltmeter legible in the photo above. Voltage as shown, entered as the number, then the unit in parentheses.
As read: 10 (kV)
